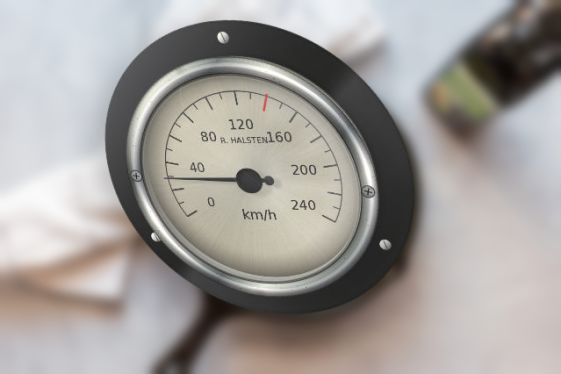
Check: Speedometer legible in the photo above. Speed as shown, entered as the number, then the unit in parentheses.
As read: 30 (km/h)
